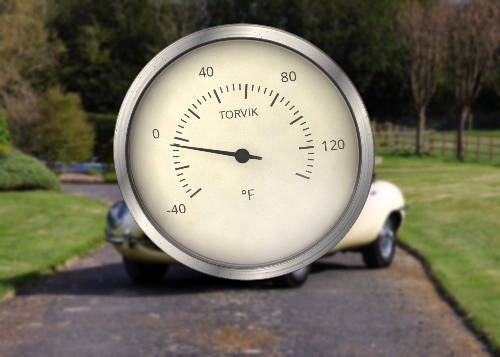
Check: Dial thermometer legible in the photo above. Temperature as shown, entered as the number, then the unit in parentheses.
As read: -4 (°F)
